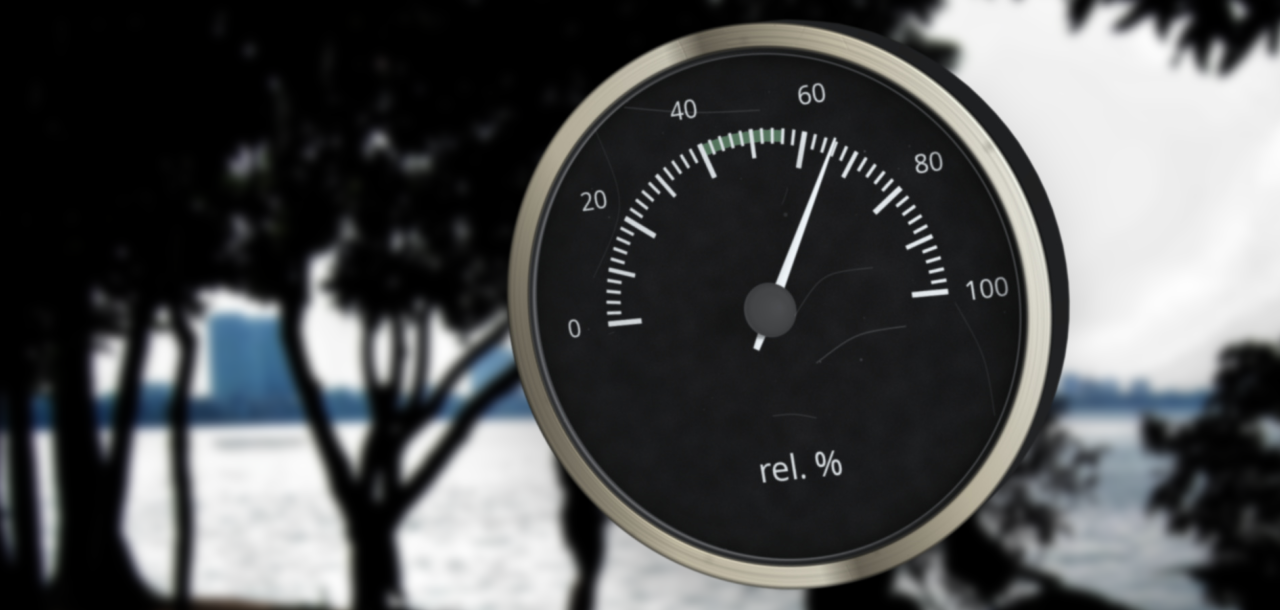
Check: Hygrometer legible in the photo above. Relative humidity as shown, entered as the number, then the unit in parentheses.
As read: 66 (%)
